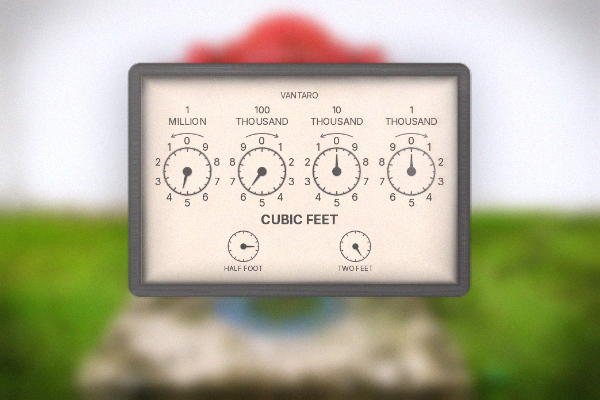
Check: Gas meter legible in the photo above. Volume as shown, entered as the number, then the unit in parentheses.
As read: 460000 (ft³)
